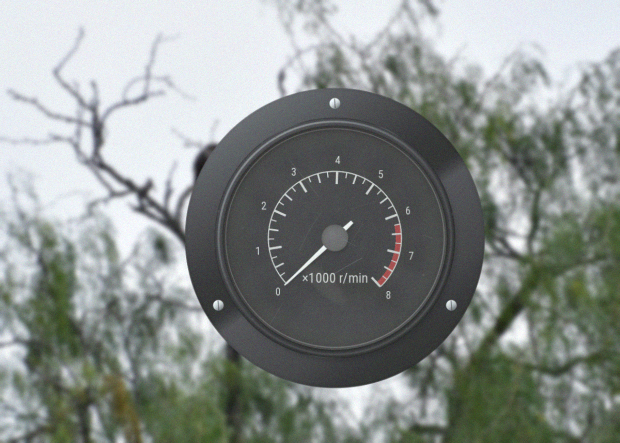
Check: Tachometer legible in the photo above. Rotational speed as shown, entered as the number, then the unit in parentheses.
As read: 0 (rpm)
